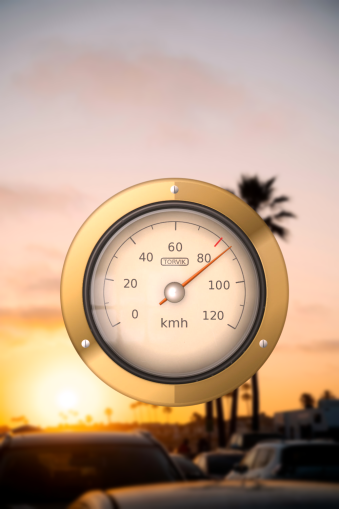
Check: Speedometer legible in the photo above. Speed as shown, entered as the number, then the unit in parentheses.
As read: 85 (km/h)
